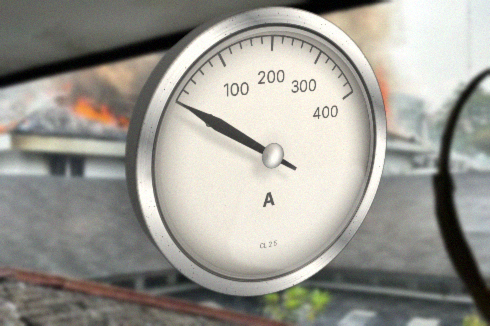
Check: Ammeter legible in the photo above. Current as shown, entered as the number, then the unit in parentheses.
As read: 0 (A)
